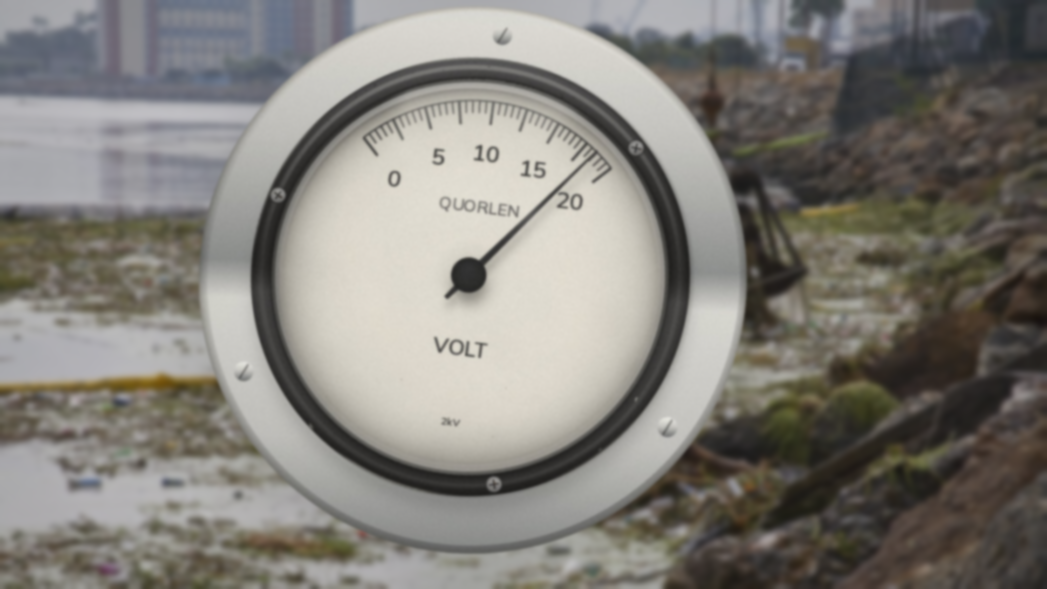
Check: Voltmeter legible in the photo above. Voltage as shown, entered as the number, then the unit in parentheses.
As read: 18.5 (V)
